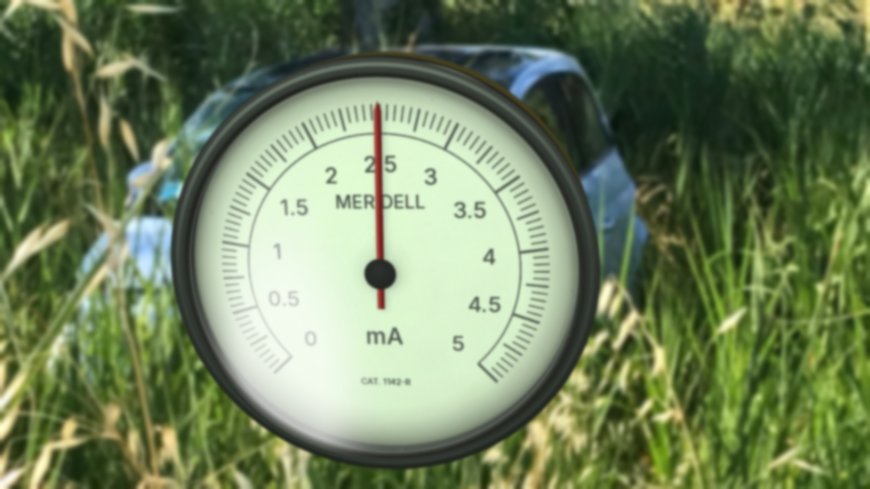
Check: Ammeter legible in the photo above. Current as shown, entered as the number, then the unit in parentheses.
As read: 2.5 (mA)
